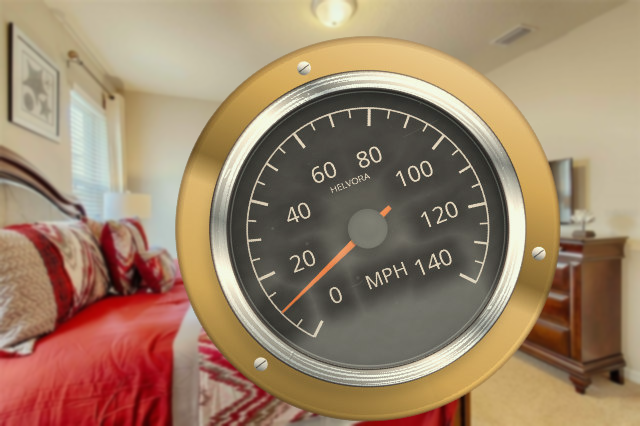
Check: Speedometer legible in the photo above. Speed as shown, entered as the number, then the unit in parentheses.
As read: 10 (mph)
